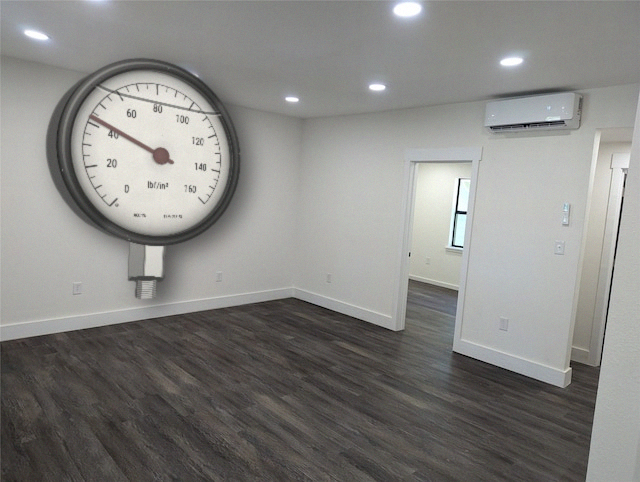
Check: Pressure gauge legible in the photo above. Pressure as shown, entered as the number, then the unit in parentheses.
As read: 42.5 (psi)
